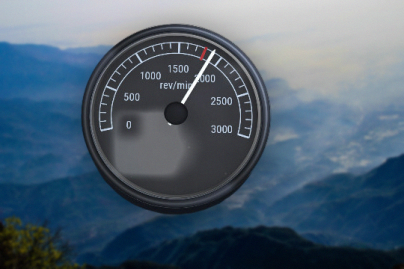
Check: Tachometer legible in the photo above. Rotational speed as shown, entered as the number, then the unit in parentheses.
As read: 1900 (rpm)
